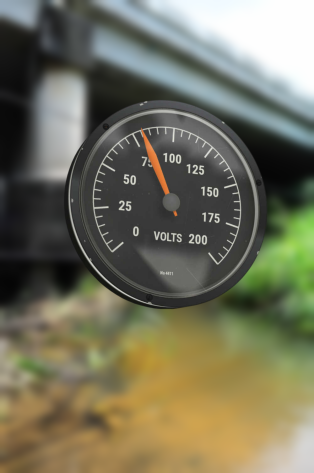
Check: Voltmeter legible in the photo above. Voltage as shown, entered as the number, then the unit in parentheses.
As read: 80 (V)
